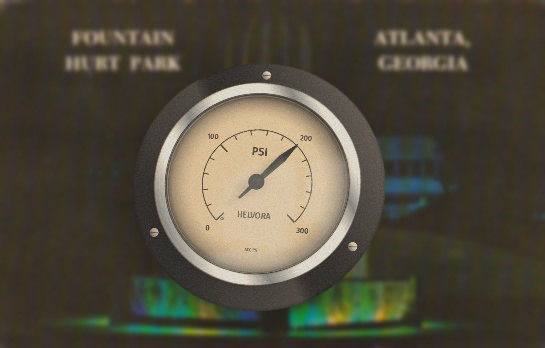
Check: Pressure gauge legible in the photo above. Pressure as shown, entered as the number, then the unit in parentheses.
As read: 200 (psi)
